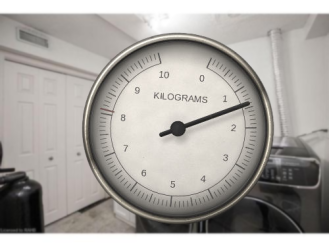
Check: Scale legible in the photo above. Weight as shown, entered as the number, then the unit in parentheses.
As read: 1.4 (kg)
